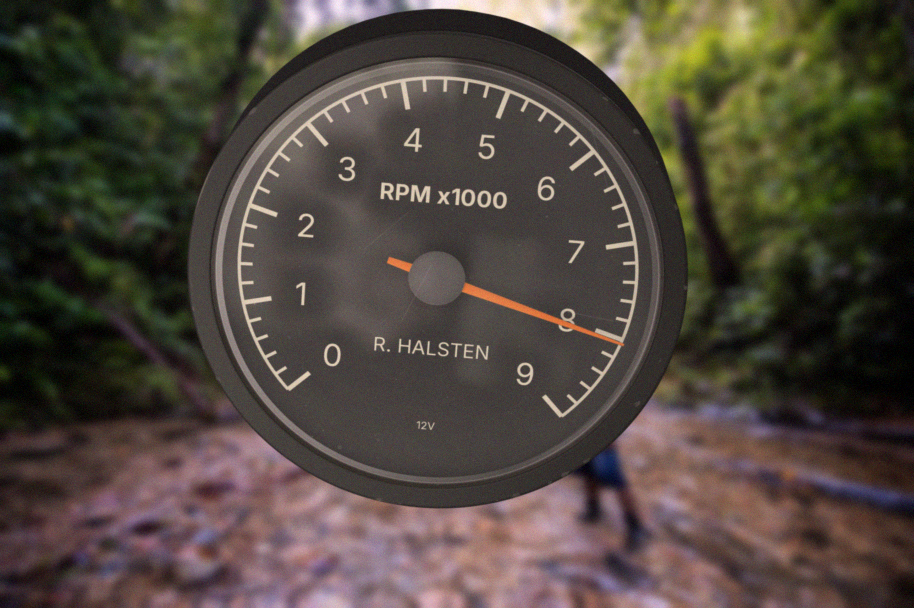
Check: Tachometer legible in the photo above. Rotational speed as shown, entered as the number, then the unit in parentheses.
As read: 8000 (rpm)
